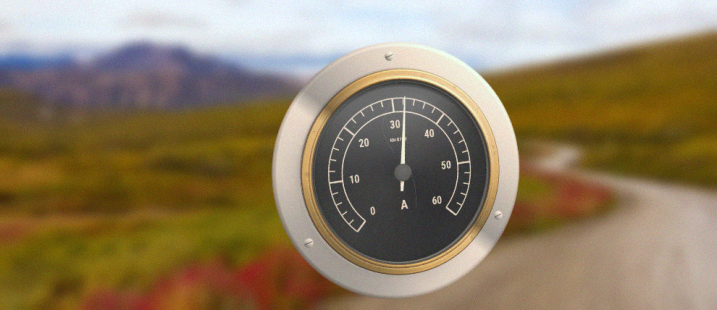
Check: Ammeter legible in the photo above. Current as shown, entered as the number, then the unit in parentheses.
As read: 32 (A)
